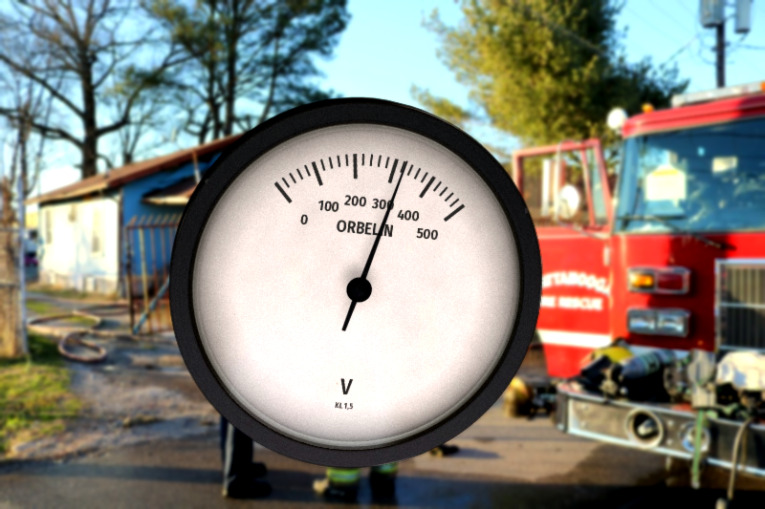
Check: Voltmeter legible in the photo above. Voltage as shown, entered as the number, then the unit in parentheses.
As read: 320 (V)
